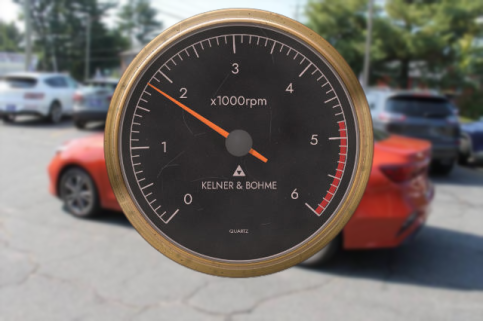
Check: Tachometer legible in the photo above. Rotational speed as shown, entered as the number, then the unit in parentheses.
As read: 1800 (rpm)
